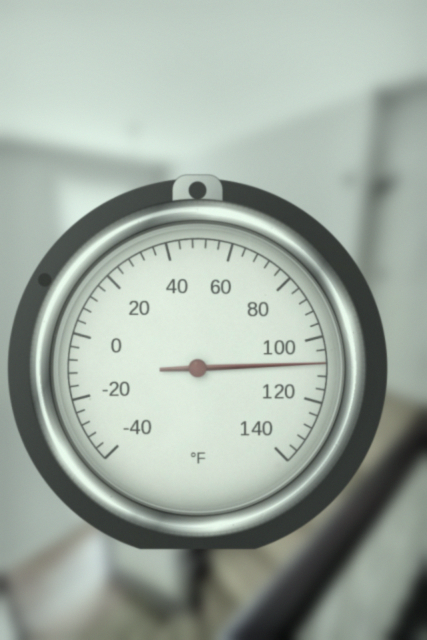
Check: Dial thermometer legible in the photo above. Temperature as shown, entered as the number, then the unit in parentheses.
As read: 108 (°F)
